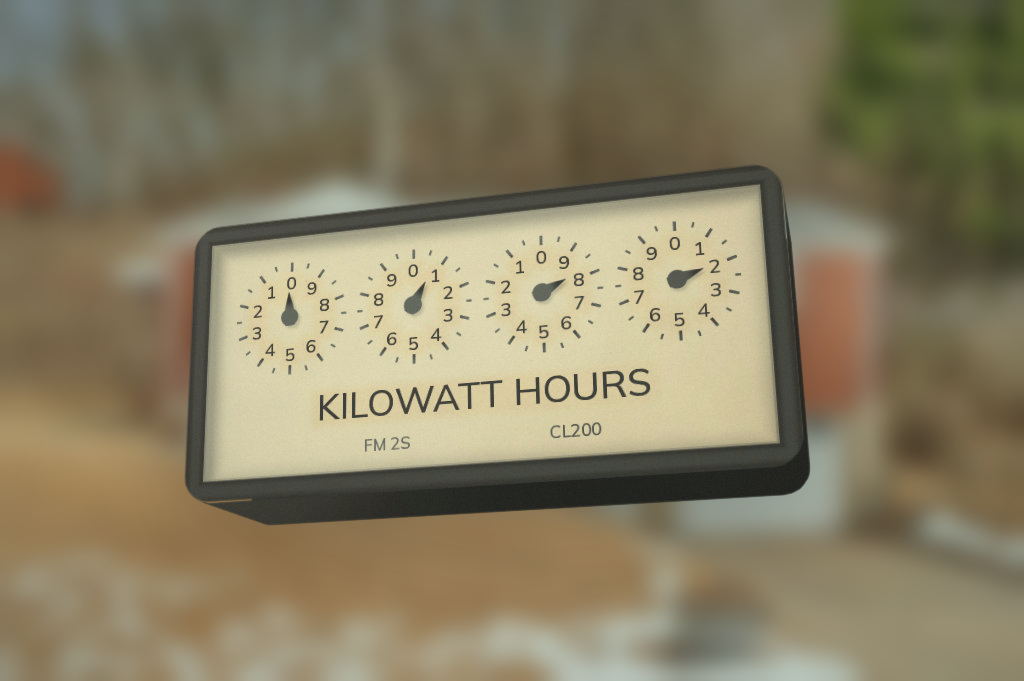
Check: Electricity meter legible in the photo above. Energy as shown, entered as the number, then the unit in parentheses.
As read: 82 (kWh)
